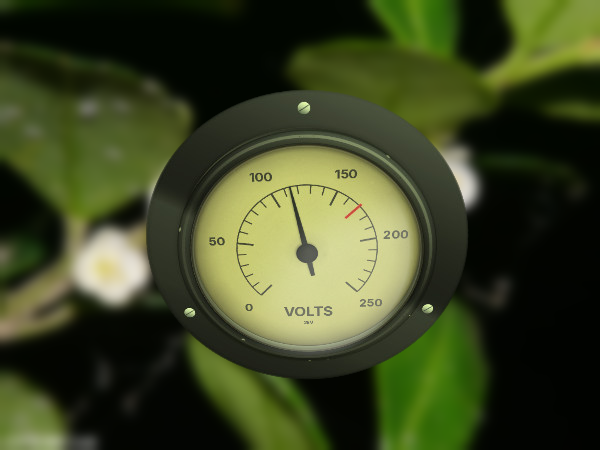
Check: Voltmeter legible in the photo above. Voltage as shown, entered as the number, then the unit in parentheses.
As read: 115 (V)
